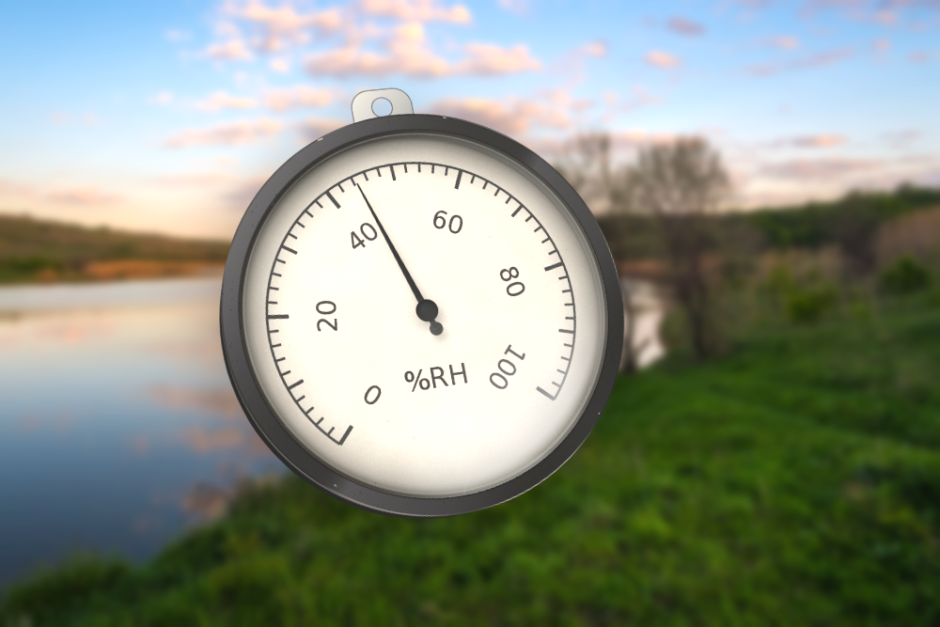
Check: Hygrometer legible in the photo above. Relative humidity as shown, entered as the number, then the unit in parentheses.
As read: 44 (%)
